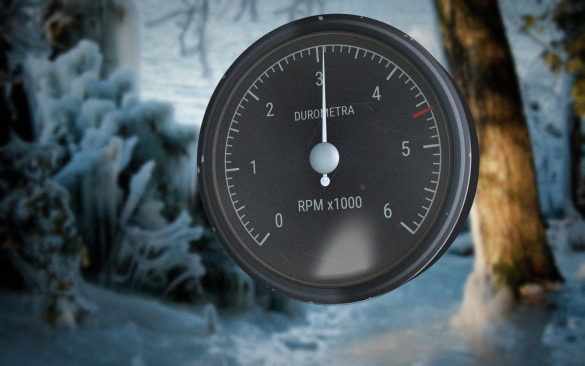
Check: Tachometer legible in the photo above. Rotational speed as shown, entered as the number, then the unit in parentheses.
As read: 3100 (rpm)
